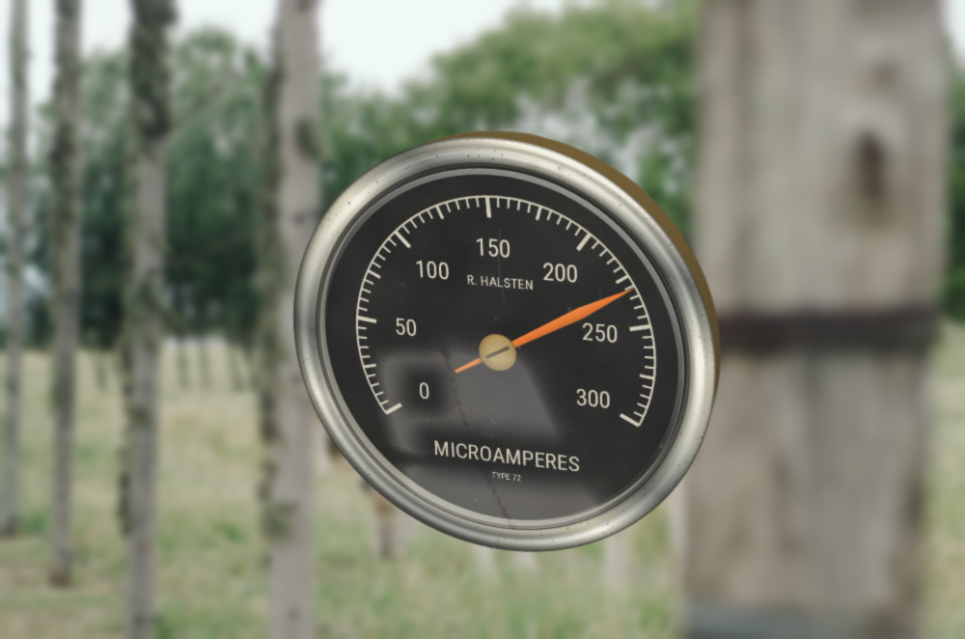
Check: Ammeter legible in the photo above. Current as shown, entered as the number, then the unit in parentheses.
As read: 230 (µA)
